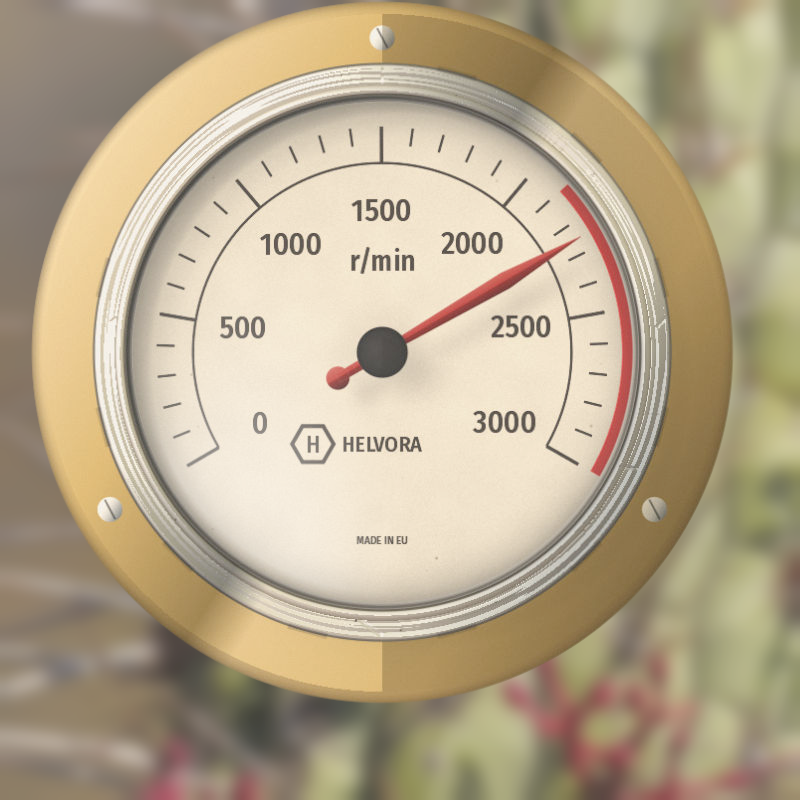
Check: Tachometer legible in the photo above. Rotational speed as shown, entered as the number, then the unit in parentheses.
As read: 2250 (rpm)
